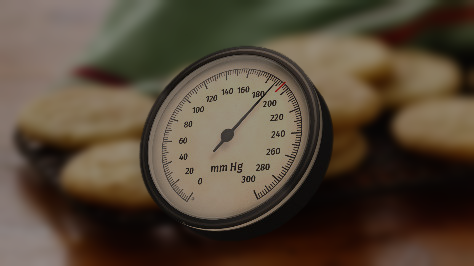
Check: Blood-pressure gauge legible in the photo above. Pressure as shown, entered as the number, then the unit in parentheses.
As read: 190 (mmHg)
